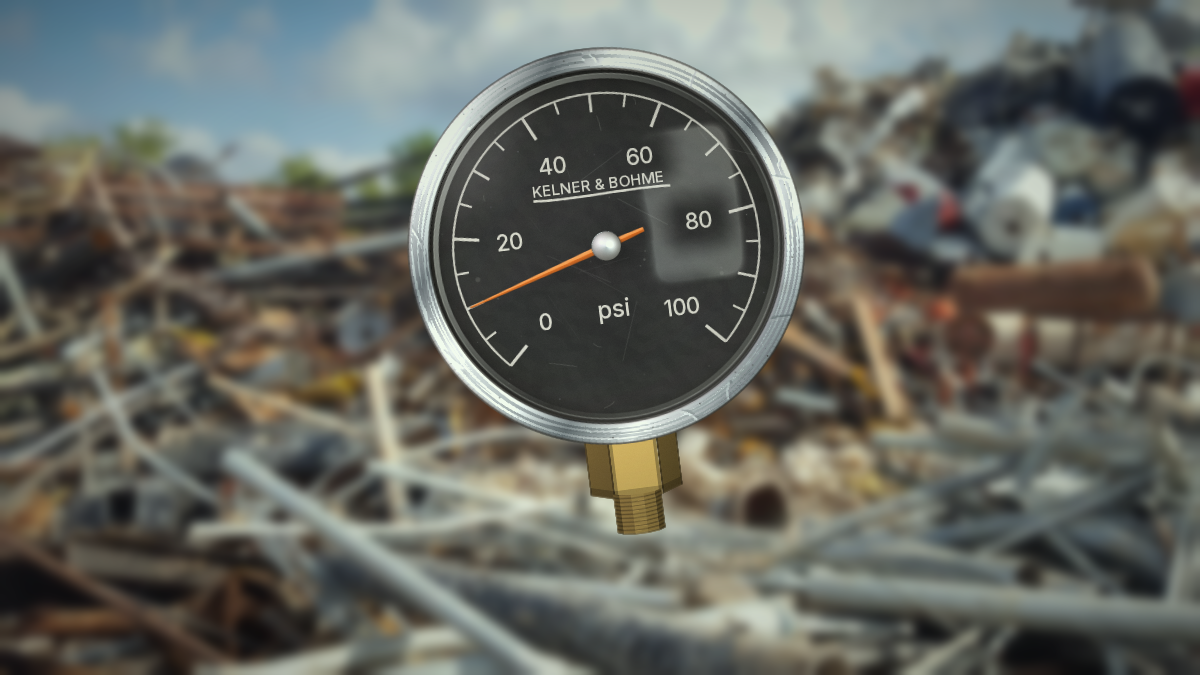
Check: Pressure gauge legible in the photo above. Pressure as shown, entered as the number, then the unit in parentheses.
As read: 10 (psi)
